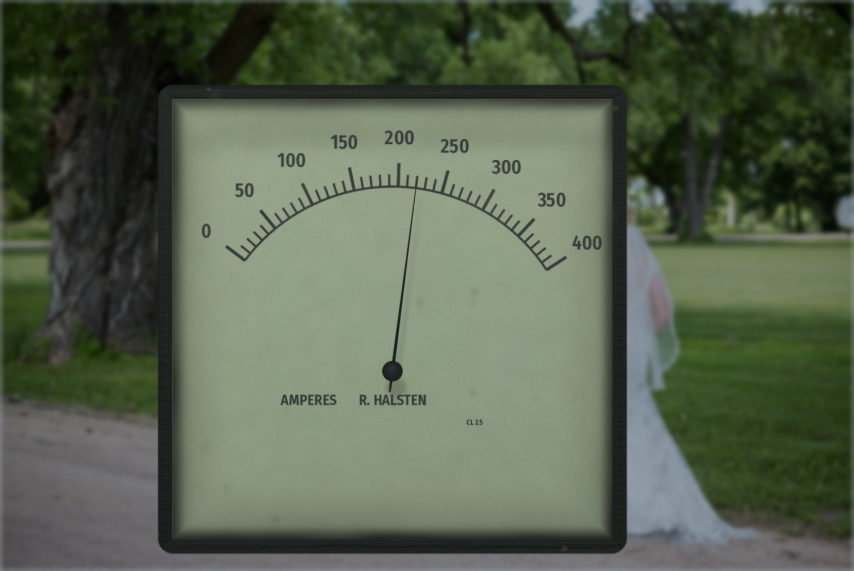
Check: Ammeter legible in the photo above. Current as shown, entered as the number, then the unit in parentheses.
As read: 220 (A)
